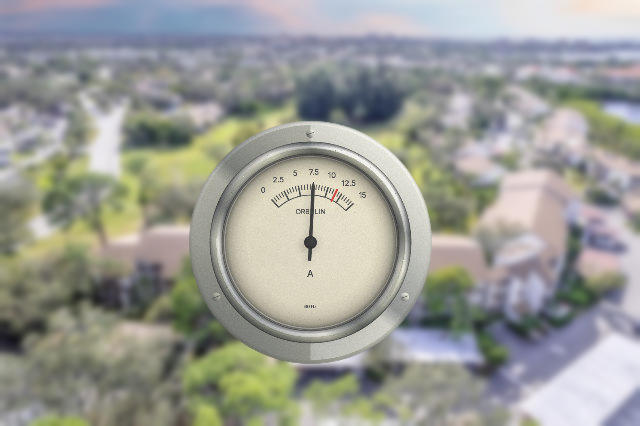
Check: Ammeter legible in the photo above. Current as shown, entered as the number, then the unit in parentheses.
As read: 7.5 (A)
